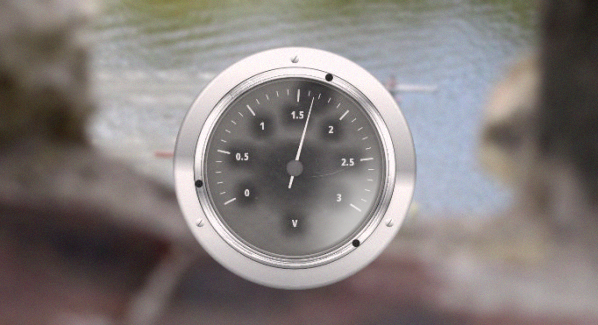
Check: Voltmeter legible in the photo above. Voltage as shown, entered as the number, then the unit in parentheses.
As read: 1.65 (V)
